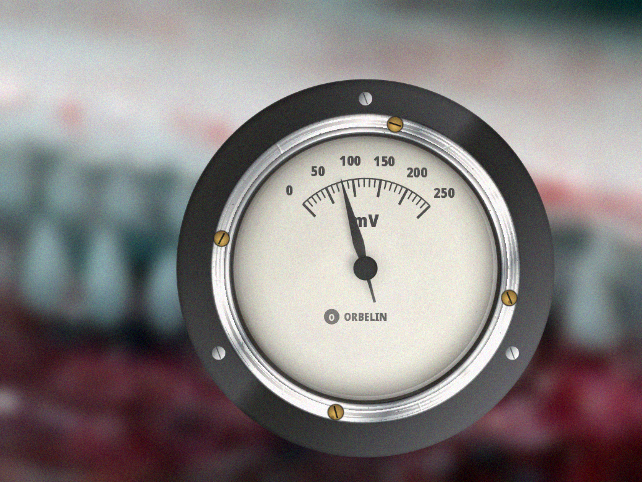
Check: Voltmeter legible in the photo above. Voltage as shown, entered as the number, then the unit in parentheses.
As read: 80 (mV)
